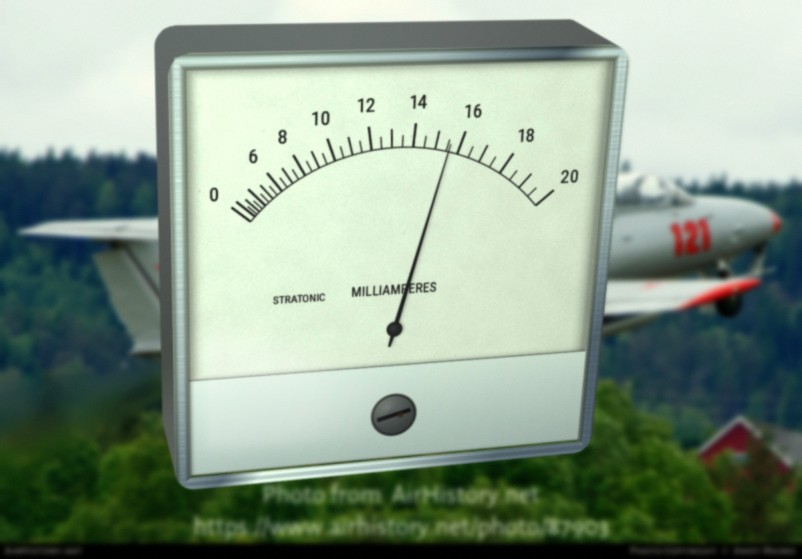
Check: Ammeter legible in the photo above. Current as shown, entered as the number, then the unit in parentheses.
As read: 15.5 (mA)
